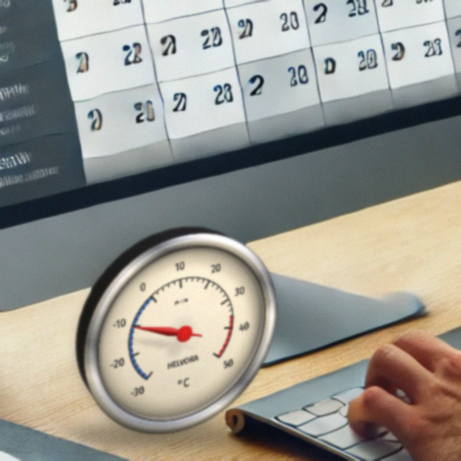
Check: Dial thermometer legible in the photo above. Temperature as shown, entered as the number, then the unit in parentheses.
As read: -10 (°C)
